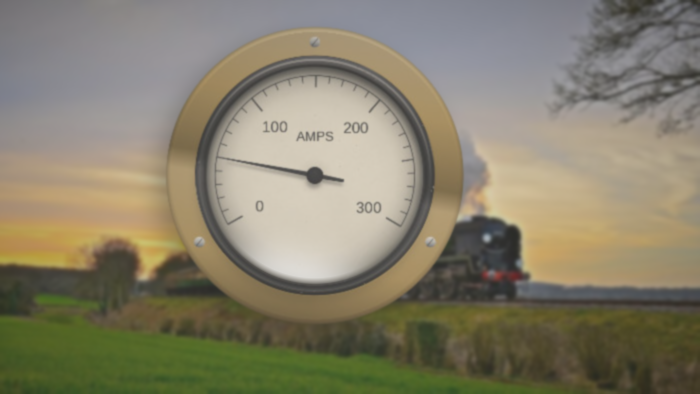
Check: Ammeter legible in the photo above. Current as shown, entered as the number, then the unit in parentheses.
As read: 50 (A)
